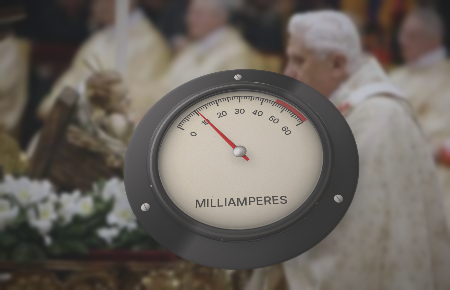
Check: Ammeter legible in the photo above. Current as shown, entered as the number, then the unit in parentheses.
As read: 10 (mA)
